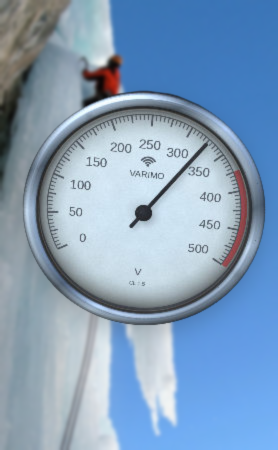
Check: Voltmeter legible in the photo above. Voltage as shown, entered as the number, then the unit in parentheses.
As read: 325 (V)
